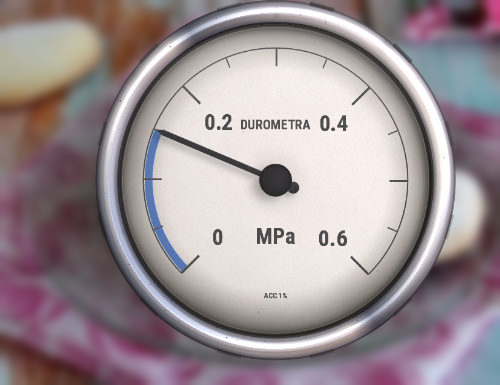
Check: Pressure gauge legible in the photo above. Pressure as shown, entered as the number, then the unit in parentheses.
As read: 0.15 (MPa)
